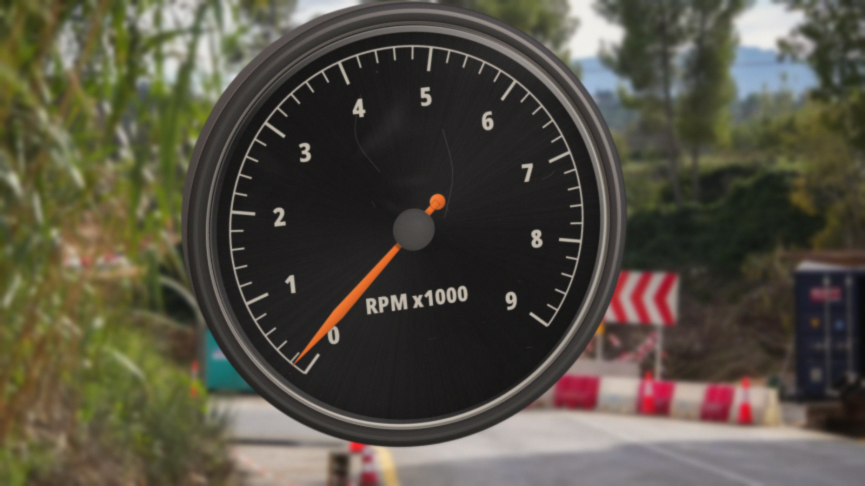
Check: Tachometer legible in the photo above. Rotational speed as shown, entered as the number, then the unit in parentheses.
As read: 200 (rpm)
